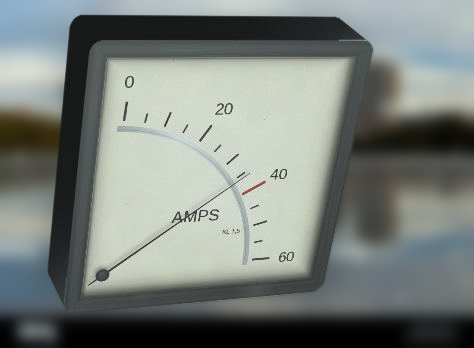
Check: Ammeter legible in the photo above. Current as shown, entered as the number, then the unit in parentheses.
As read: 35 (A)
